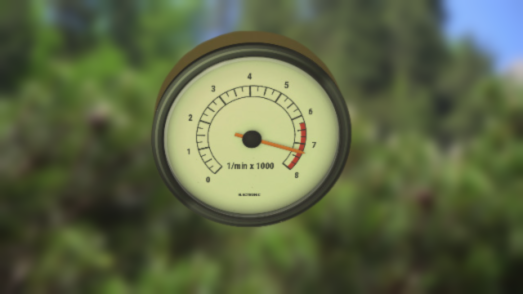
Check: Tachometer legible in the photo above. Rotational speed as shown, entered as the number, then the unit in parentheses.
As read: 7250 (rpm)
